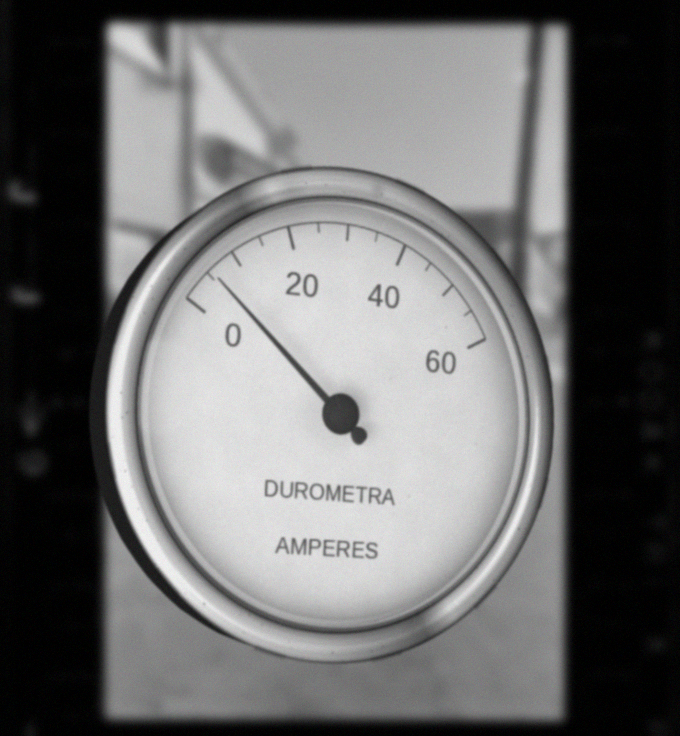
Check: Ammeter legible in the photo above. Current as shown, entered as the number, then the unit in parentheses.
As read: 5 (A)
